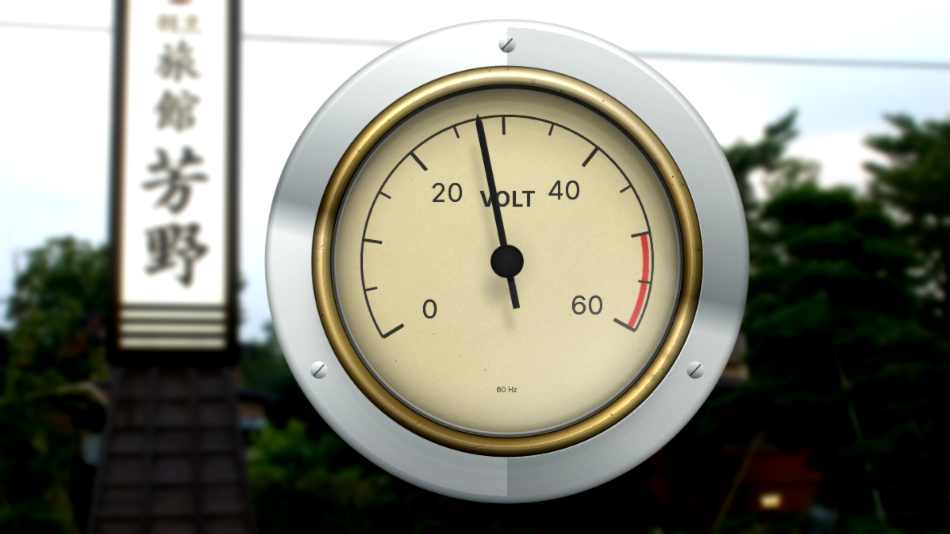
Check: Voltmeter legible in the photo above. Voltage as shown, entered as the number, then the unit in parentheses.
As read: 27.5 (V)
